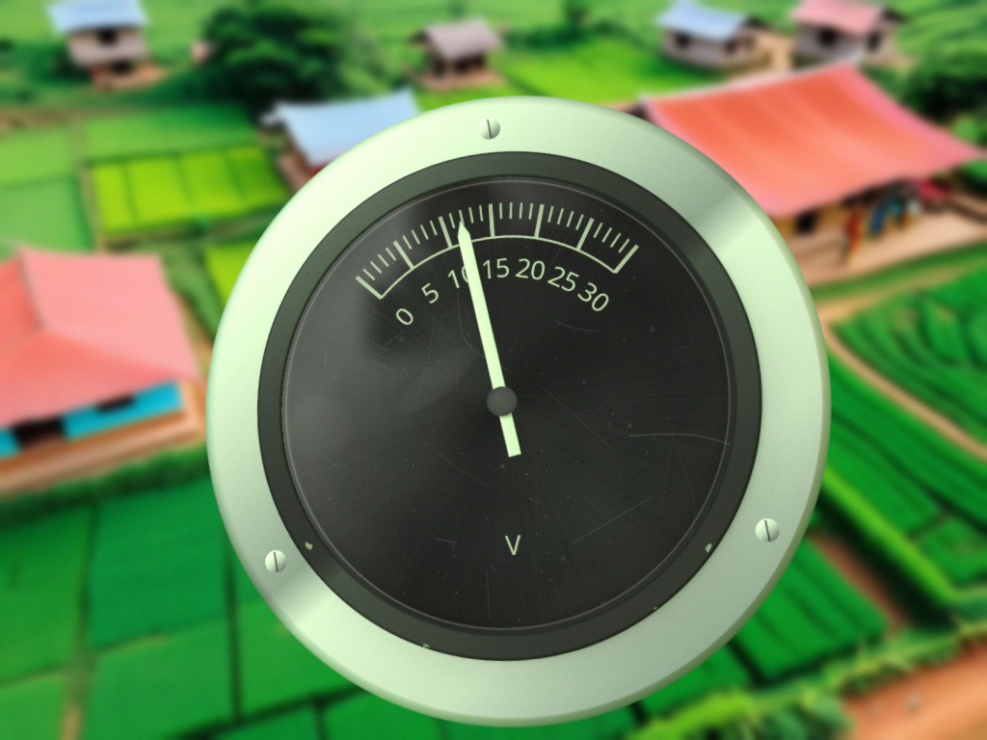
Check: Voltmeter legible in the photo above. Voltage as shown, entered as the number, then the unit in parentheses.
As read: 12 (V)
